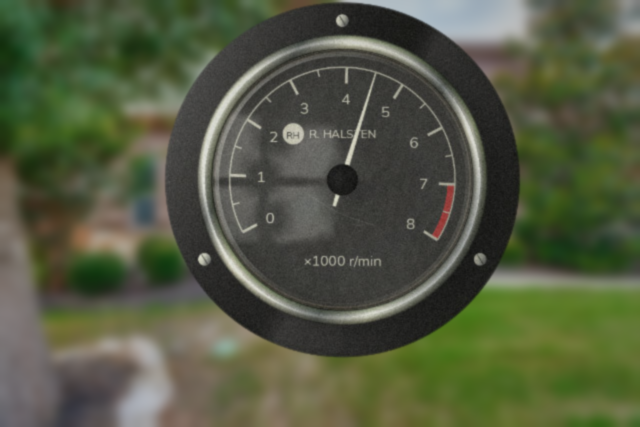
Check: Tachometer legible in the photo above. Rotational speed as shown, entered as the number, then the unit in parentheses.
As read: 4500 (rpm)
